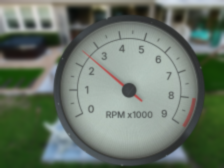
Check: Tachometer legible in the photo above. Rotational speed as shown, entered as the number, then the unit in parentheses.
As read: 2500 (rpm)
